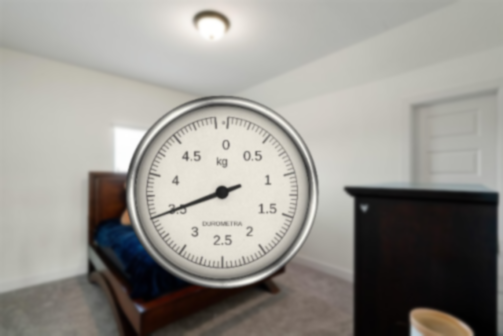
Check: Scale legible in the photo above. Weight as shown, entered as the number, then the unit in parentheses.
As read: 3.5 (kg)
